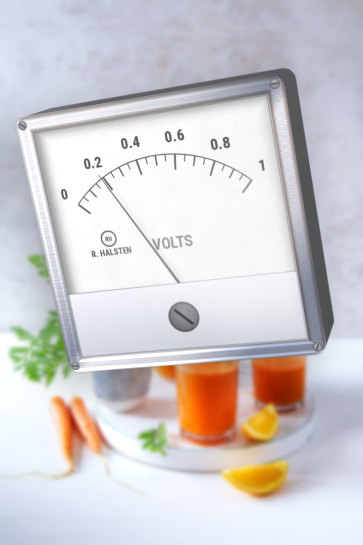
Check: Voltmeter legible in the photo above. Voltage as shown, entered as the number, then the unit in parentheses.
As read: 0.2 (V)
